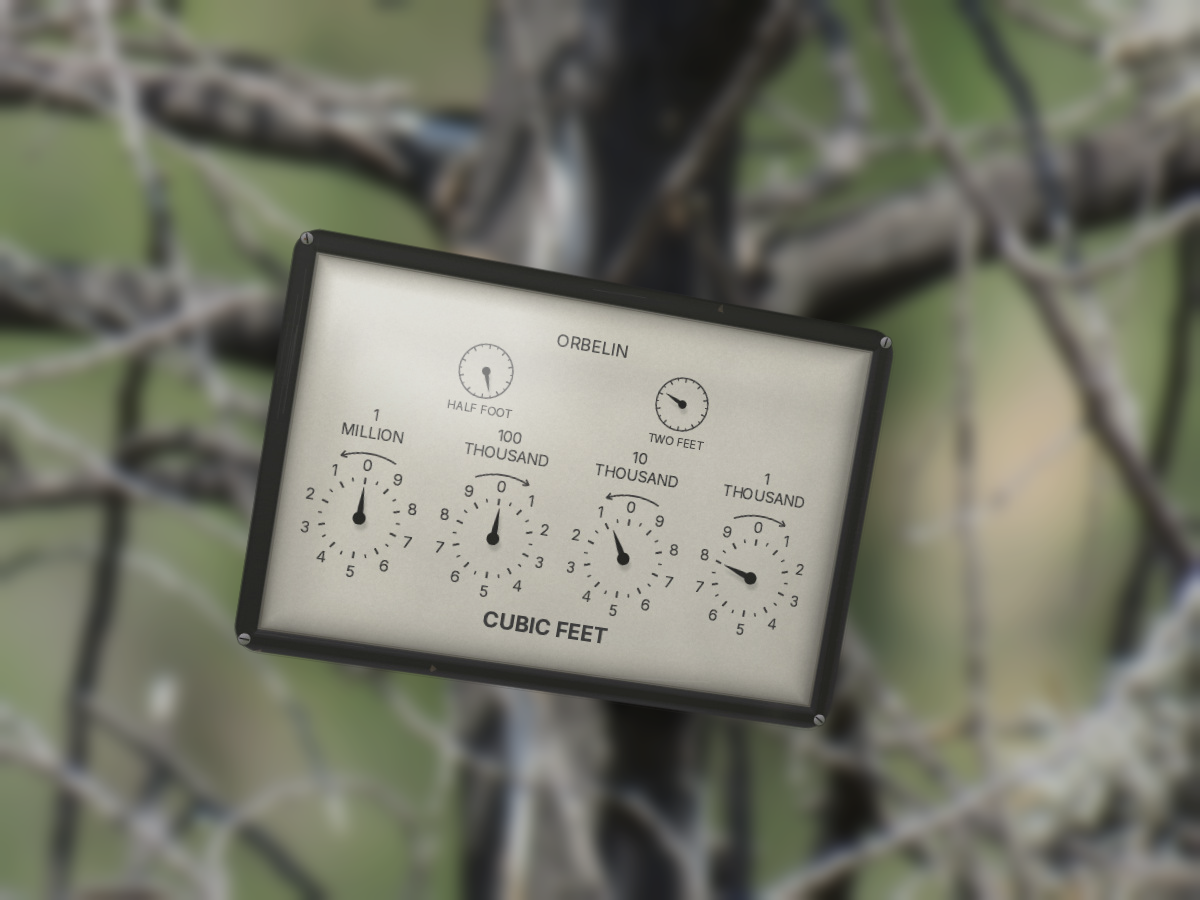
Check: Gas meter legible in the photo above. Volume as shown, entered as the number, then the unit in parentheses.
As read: 800 (ft³)
